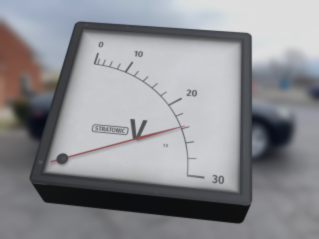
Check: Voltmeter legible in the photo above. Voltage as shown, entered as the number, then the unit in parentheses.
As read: 24 (V)
